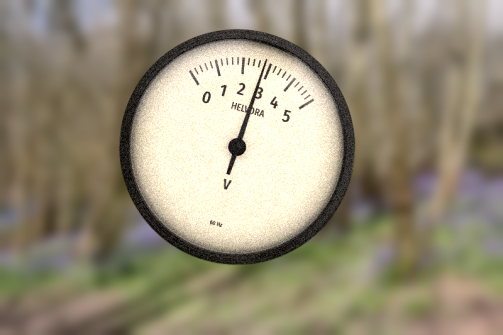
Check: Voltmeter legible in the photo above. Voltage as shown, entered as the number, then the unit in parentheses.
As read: 2.8 (V)
